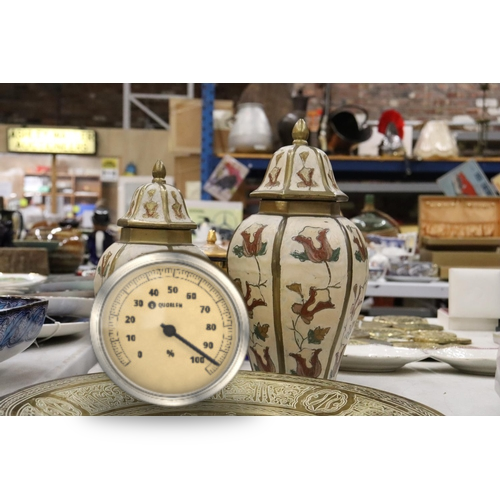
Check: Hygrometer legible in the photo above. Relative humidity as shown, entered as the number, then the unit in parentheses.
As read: 95 (%)
